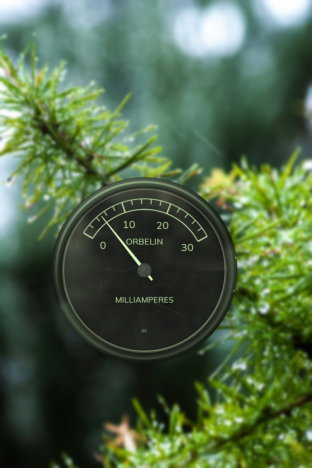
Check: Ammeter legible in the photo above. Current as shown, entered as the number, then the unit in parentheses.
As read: 5 (mA)
